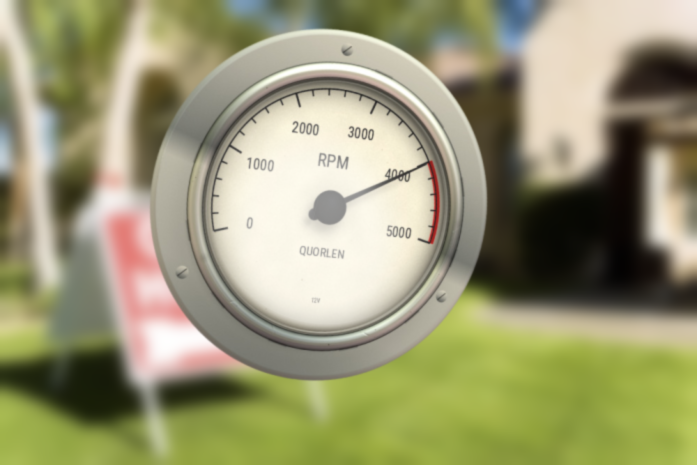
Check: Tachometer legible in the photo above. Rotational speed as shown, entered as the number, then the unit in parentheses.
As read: 4000 (rpm)
